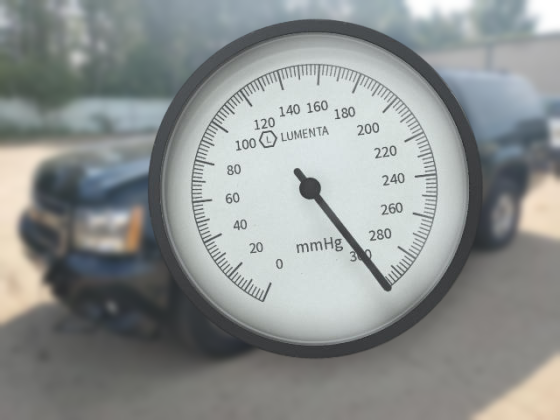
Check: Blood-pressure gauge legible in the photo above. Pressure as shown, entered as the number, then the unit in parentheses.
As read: 298 (mmHg)
